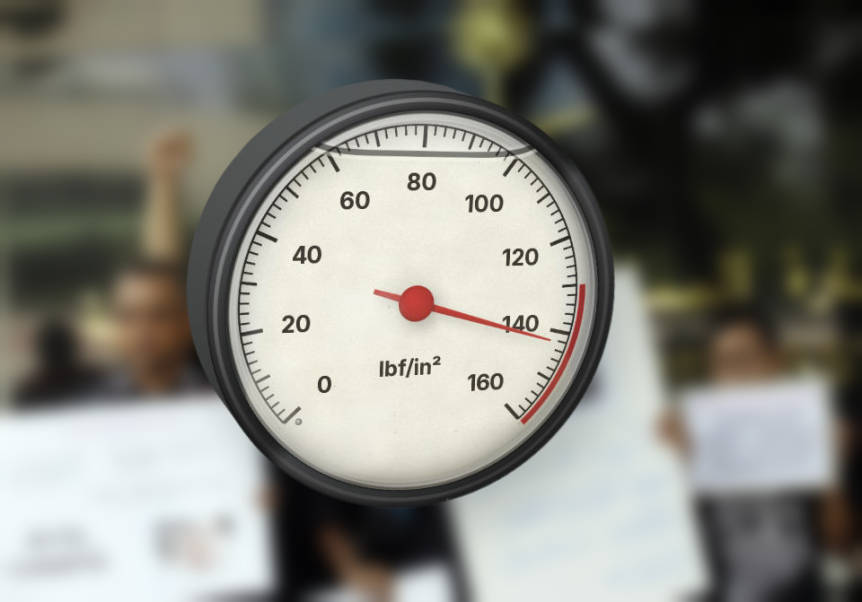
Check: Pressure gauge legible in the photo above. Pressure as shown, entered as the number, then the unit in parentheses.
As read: 142 (psi)
